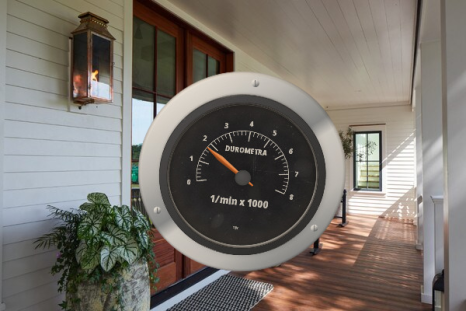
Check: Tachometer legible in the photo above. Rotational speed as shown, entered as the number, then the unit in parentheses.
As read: 1800 (rpm)
